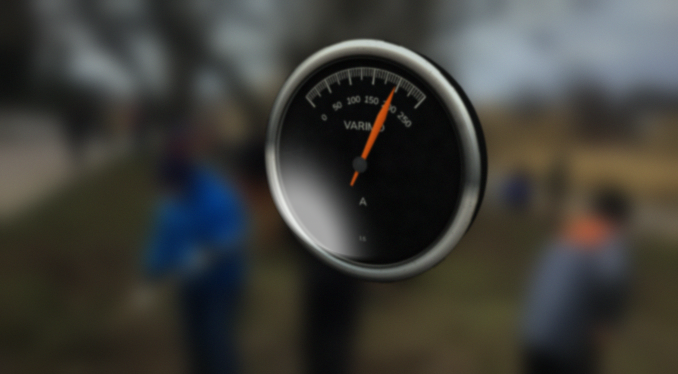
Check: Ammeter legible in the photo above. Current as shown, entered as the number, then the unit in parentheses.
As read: 200 (A)
